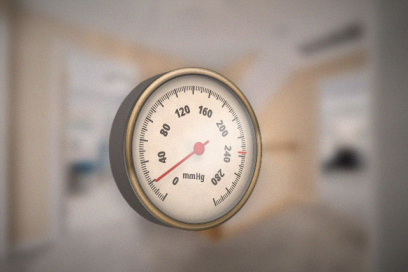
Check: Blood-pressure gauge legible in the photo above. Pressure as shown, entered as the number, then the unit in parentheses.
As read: 20 (mmHg)
